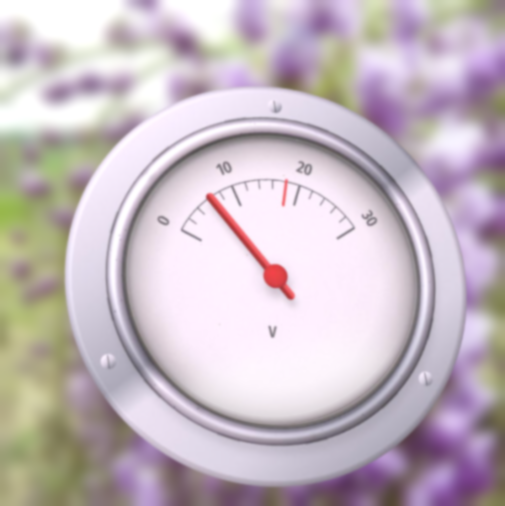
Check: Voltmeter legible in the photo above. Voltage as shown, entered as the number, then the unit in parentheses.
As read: 6 (V)
